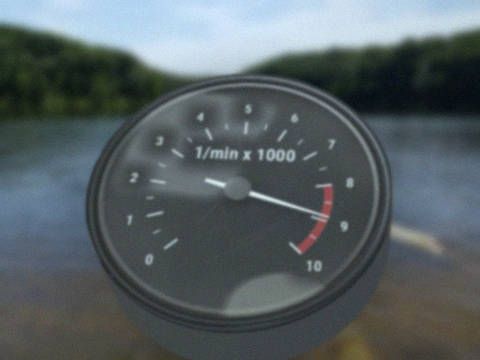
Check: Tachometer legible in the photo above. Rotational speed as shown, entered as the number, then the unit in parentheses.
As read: 9000 (rpm)
